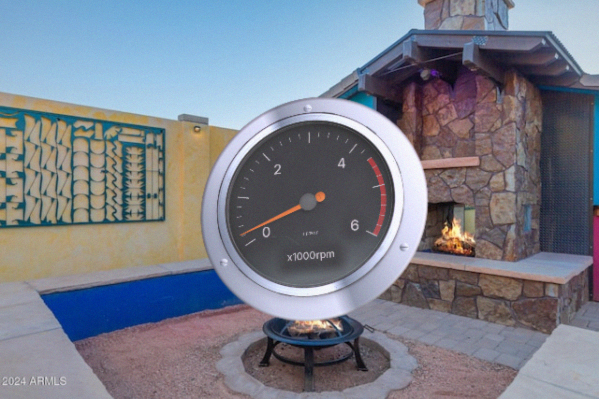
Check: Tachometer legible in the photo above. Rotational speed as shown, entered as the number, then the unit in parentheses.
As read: 200 (rpm)
